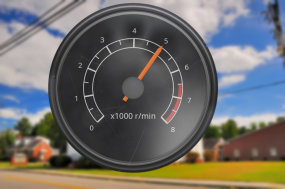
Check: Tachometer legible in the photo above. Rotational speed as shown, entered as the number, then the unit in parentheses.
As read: 5000 (rpm)
